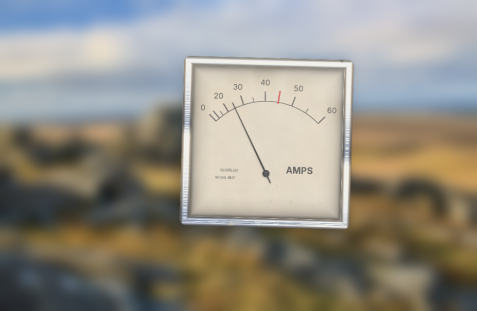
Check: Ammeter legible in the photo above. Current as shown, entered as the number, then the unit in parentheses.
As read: 25 (A)
